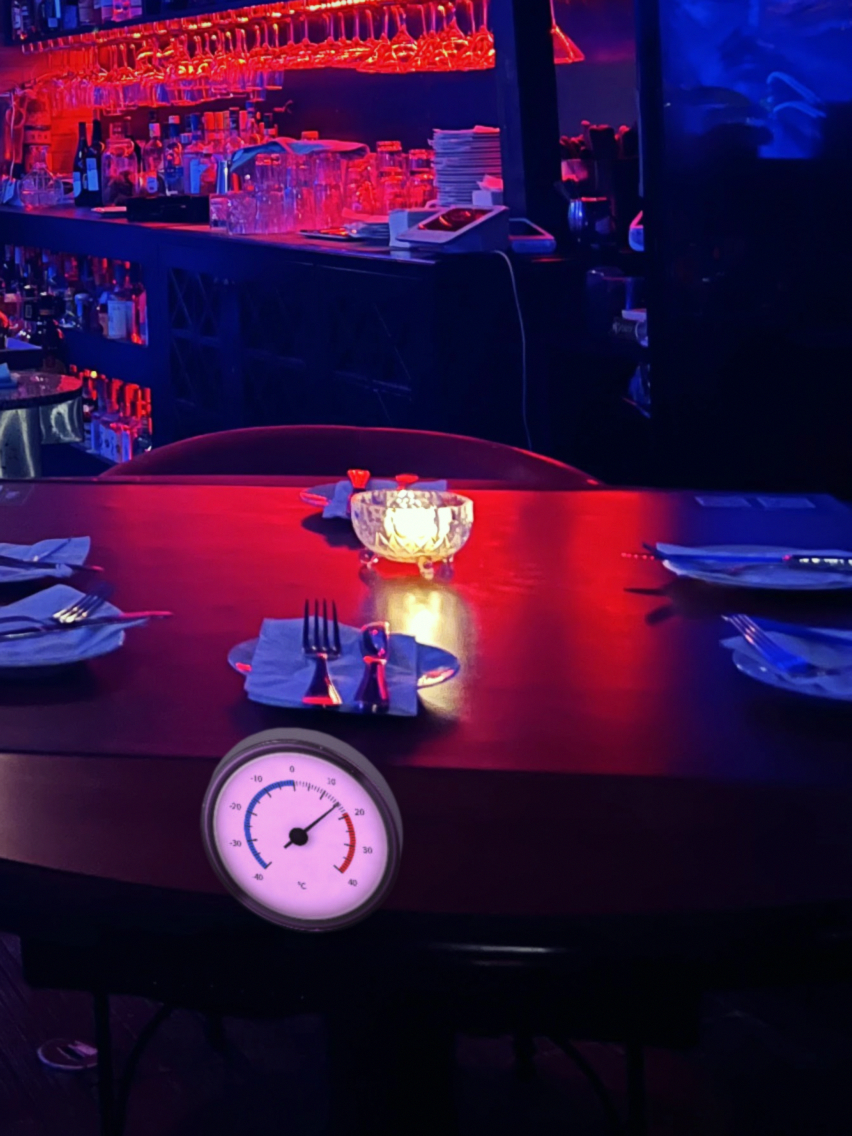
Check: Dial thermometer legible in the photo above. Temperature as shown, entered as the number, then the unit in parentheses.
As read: 15 (°C)
